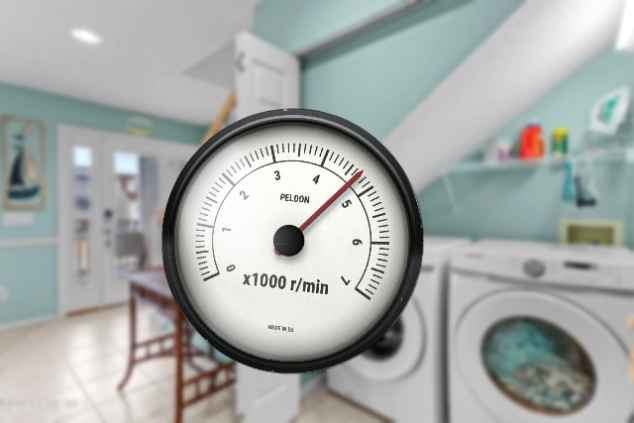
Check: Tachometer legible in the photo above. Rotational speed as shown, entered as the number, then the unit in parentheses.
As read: 4700 (rpm)
